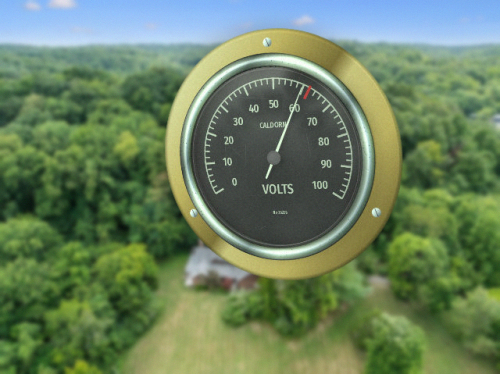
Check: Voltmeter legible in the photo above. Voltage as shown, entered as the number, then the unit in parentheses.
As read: 60 (V)
